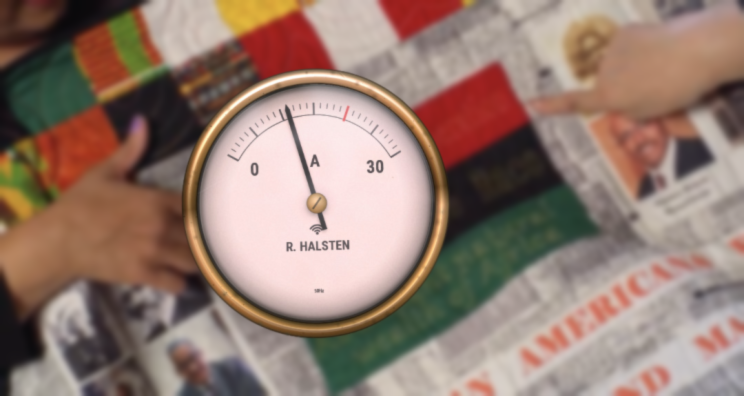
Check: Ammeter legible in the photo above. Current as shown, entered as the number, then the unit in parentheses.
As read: 11 (A)
